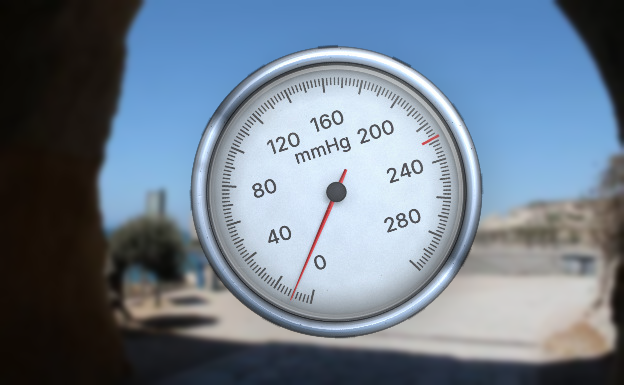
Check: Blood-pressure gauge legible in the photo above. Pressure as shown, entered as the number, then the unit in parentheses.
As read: 10 (mmHg)
